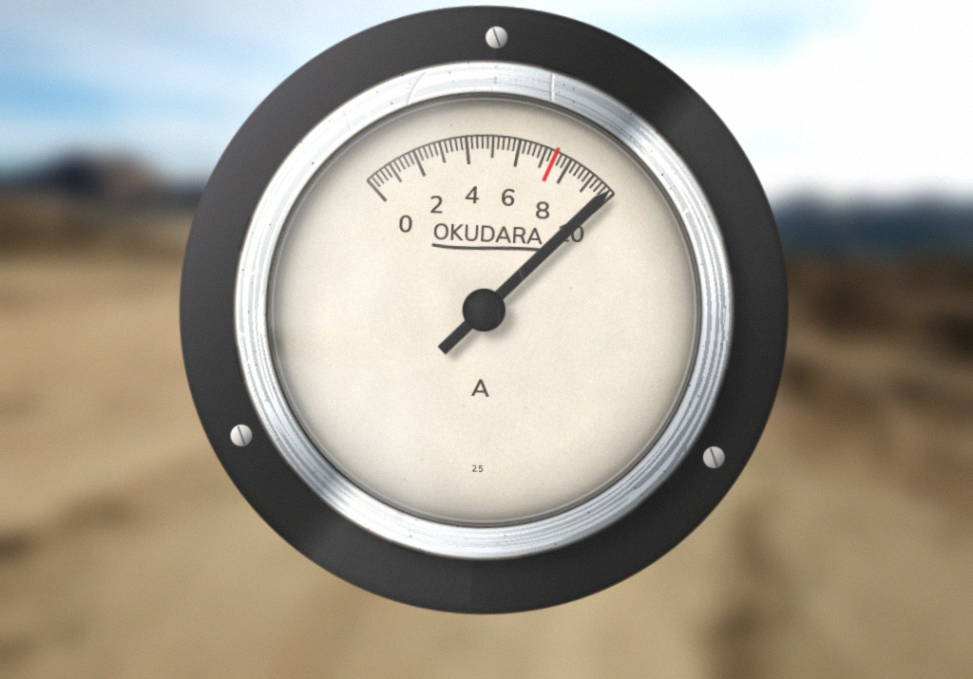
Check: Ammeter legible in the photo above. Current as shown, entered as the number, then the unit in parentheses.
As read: 9.8 (A)
